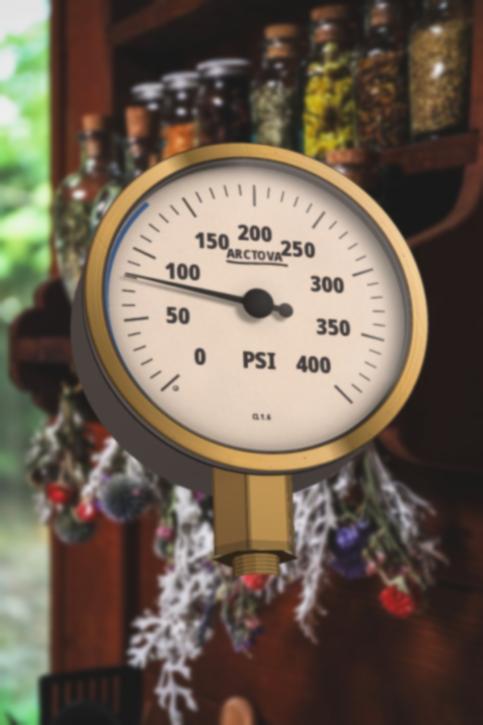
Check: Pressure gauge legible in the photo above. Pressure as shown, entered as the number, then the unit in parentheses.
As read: 80 (psi)
